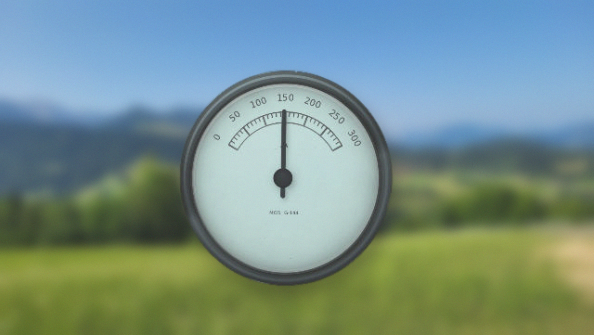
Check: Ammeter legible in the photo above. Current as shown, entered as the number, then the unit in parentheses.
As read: 150 (A)
